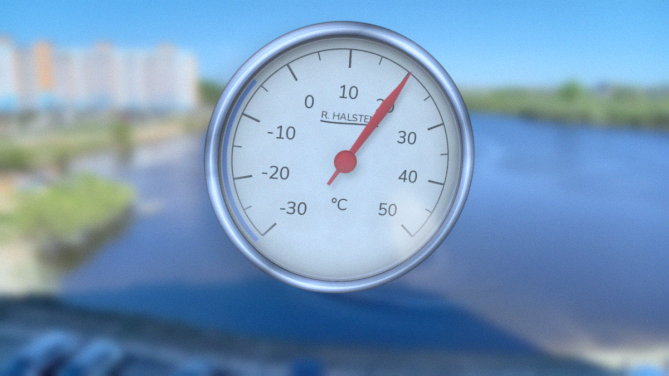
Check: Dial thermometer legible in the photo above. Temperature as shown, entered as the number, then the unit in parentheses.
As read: 20 (°C)
